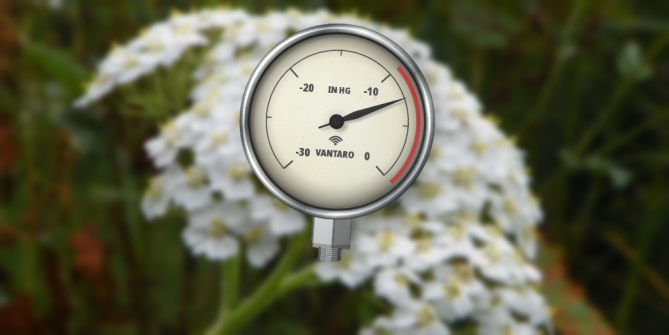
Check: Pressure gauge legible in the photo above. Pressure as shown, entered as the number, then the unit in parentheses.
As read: -7.5 (inHg)
